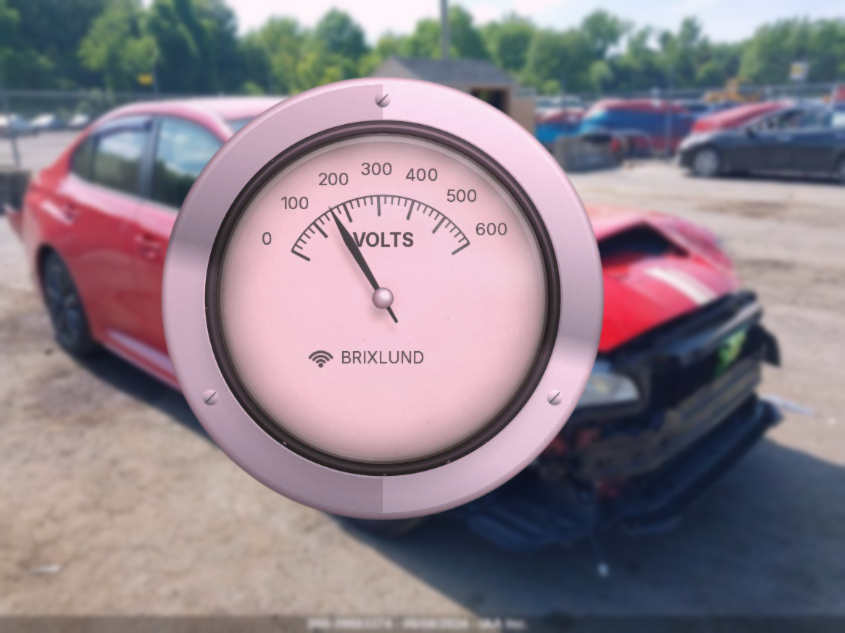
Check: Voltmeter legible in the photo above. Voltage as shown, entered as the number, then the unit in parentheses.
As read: 160 (V)
